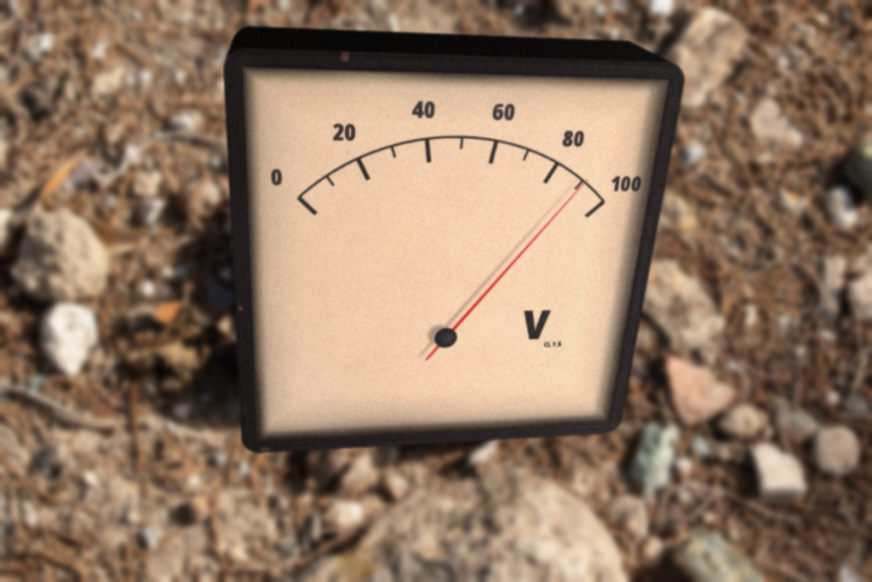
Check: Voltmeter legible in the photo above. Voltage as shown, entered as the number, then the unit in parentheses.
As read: 90 (V)
